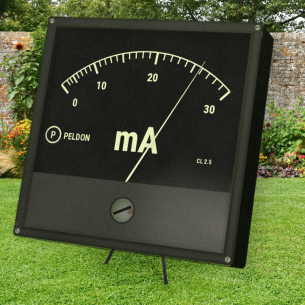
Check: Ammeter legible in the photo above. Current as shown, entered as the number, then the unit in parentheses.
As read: 26 (mA)
